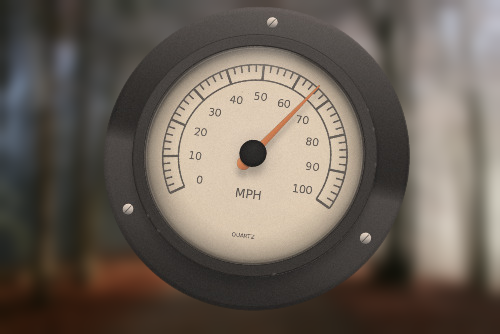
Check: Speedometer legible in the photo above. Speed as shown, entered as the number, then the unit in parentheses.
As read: 66 (mph)
